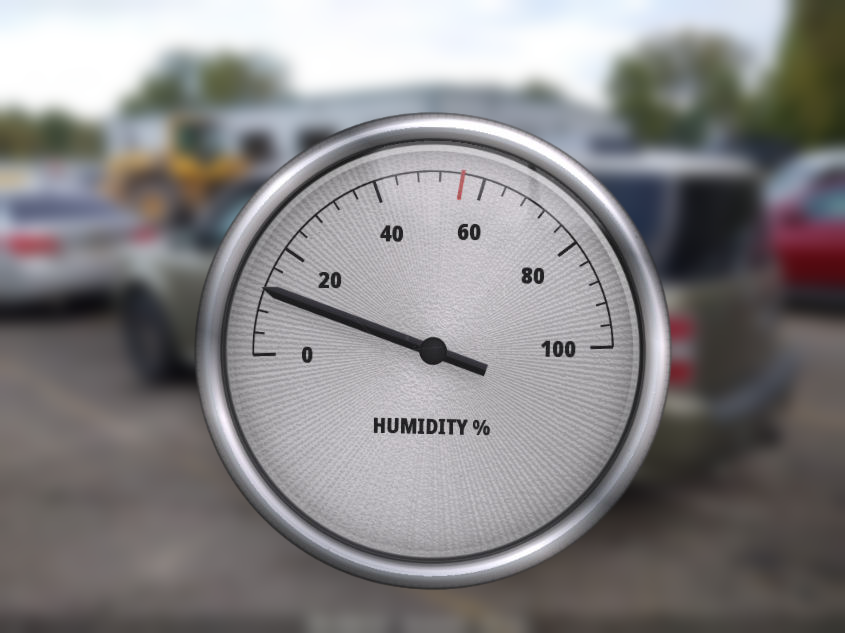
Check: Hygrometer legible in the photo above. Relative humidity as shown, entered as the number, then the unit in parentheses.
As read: 12 (%)
